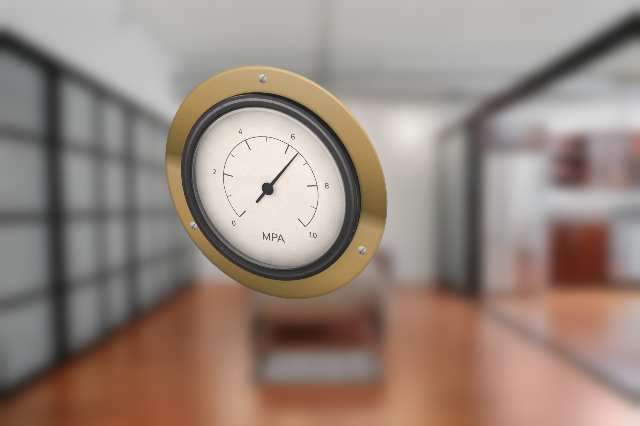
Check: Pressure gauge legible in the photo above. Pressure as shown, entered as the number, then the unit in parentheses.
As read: 6.5 (MPa)
